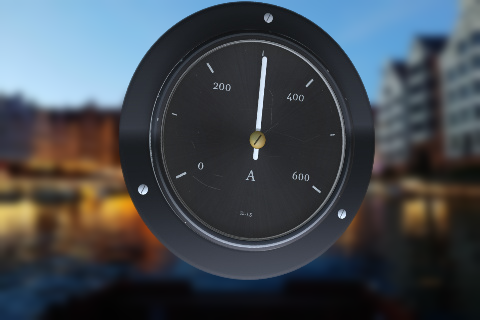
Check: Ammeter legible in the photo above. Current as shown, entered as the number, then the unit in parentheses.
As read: 300 (A)
